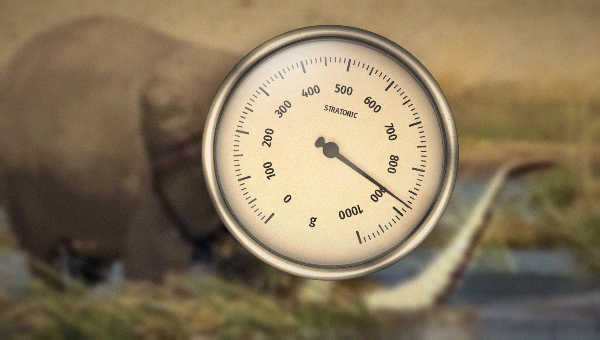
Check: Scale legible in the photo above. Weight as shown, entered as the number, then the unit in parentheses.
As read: 880 (g)
